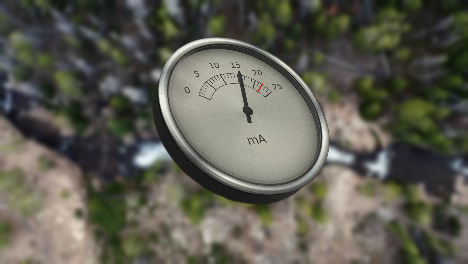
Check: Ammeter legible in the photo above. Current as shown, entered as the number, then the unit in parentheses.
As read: 15 (mA)
